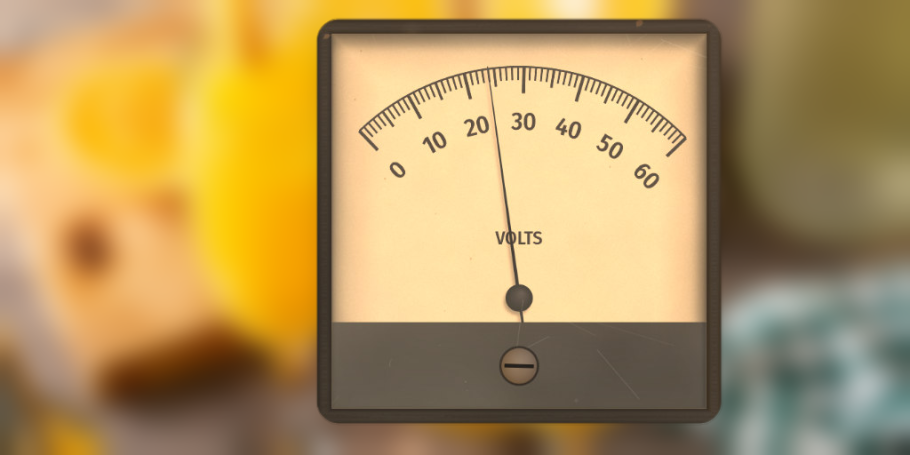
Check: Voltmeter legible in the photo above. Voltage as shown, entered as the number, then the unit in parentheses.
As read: 24 (V)
